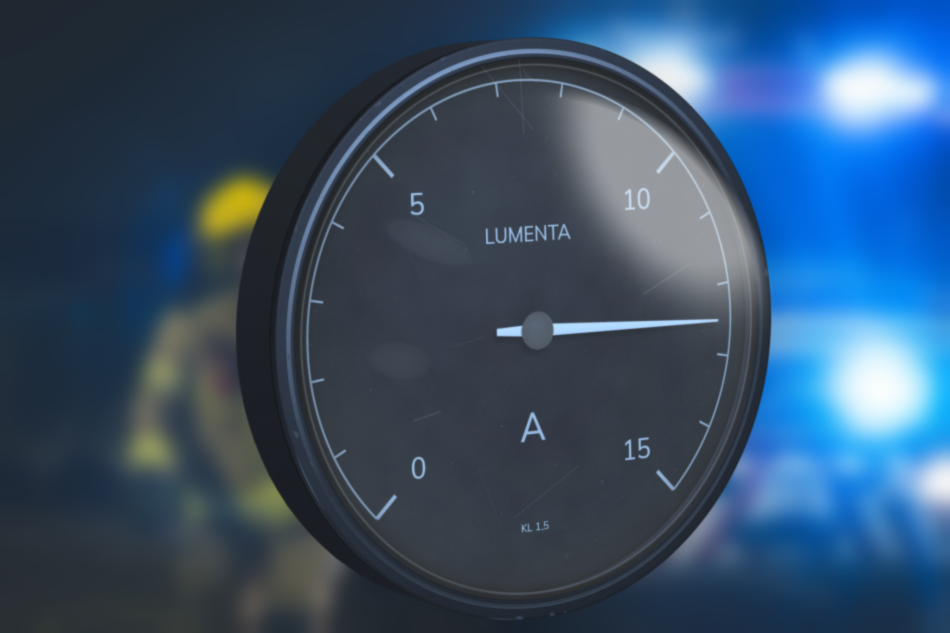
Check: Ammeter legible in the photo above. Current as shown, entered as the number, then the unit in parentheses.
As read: 12.5 (A)
